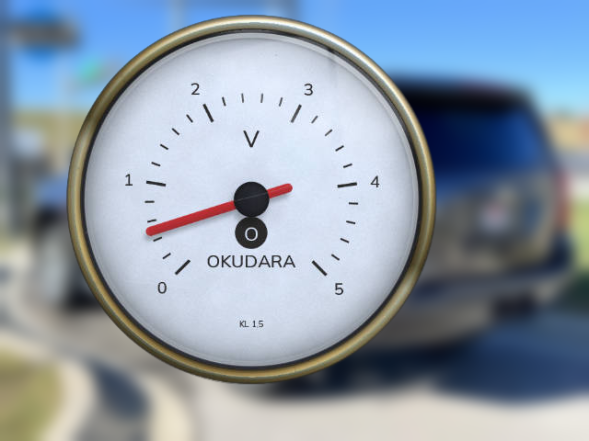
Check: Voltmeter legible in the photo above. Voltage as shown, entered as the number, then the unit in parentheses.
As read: 0.5 (V)
